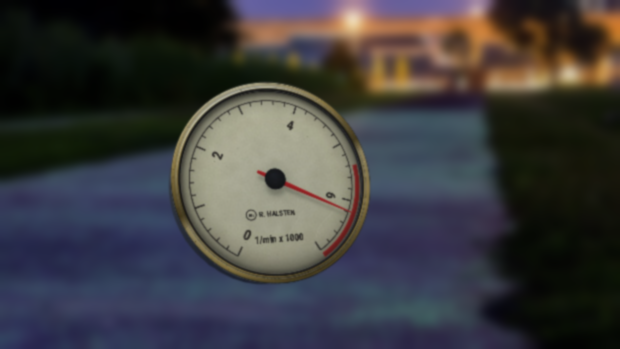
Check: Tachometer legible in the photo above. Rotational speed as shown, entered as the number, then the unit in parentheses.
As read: 6200 (rpm)
